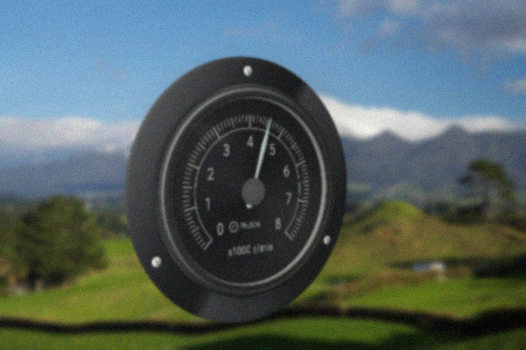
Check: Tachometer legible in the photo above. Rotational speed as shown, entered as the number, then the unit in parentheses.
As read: 4500 (rpm)
